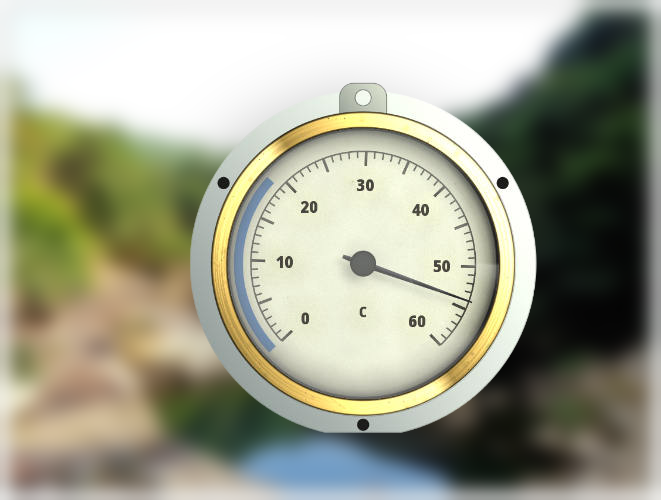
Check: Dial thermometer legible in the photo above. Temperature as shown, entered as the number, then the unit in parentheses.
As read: 54 (°C)
